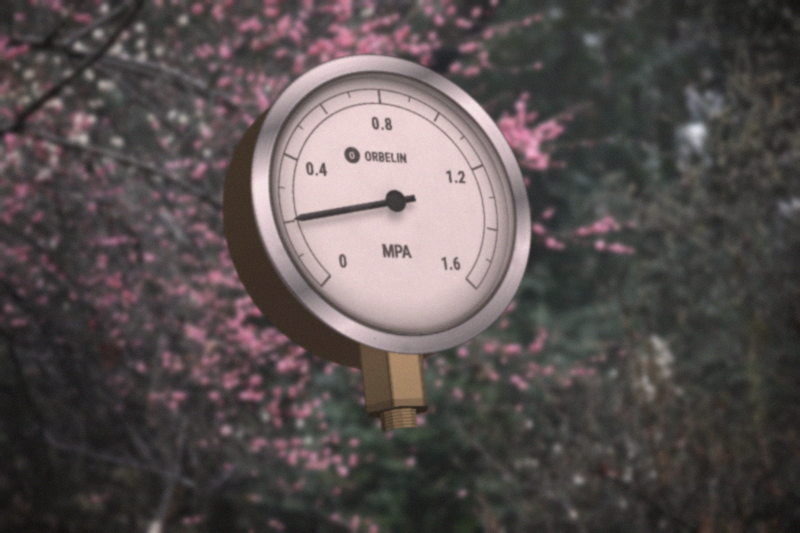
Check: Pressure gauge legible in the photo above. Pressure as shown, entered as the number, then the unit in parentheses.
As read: 0.2 (MPa)
